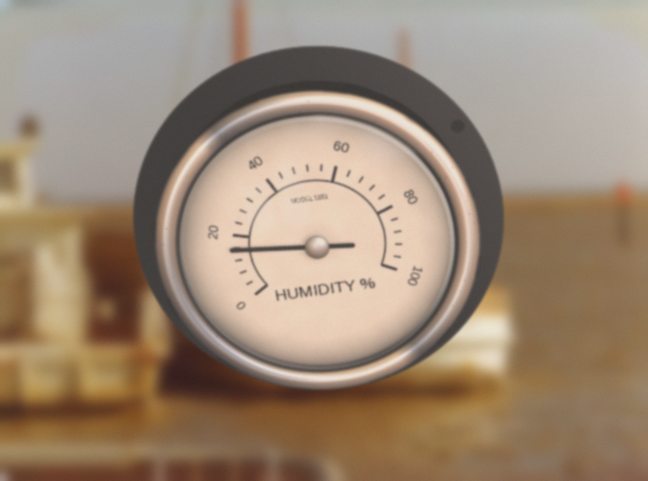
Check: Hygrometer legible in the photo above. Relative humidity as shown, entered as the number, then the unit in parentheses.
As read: 16 (%)
